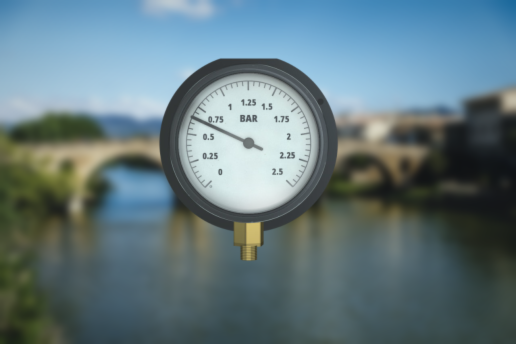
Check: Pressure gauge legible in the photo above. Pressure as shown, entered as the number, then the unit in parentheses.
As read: 0.65 (bar)
